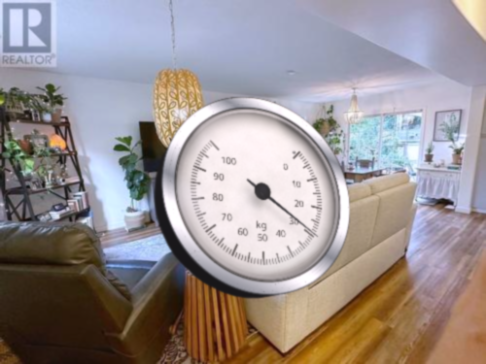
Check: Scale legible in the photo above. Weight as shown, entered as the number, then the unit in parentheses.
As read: 30 (kg)
